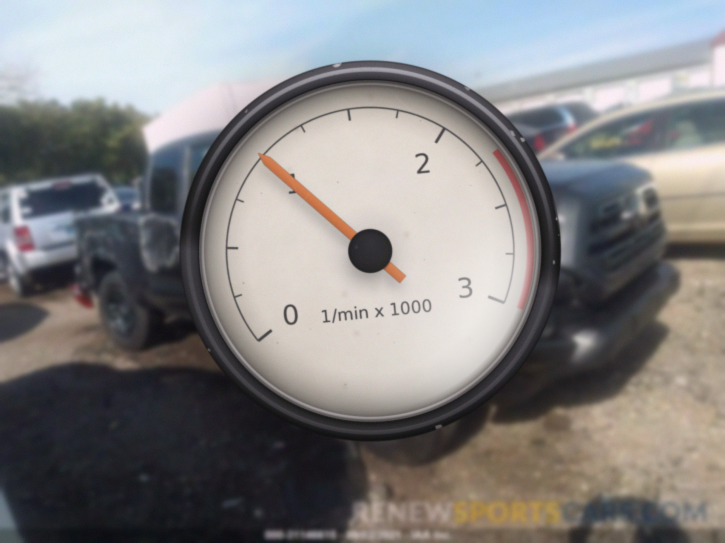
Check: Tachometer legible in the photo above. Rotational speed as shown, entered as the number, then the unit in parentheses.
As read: 1000 (rpm)
